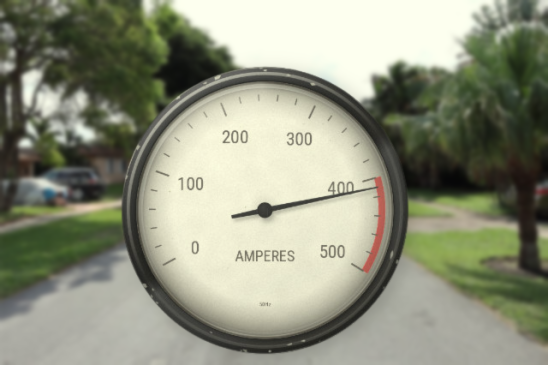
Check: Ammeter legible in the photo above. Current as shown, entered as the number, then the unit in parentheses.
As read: 410 (A)
